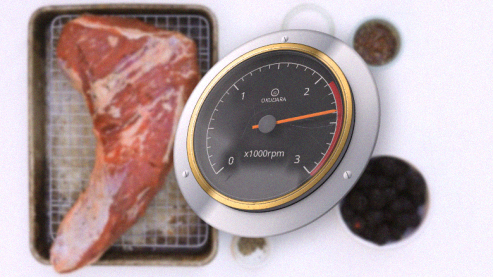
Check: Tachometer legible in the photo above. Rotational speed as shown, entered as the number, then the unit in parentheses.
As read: 2400 (rpm)
